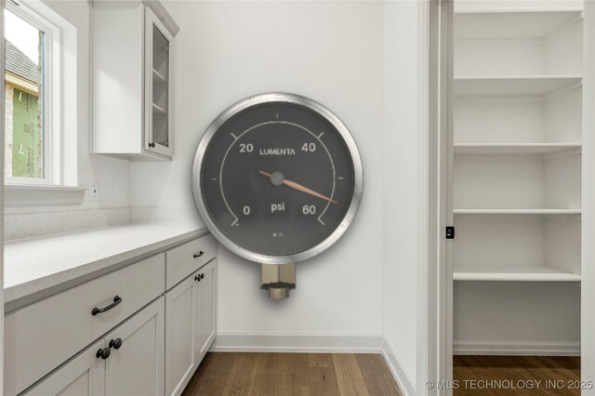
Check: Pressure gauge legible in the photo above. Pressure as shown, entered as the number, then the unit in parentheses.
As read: 55 (psi)
